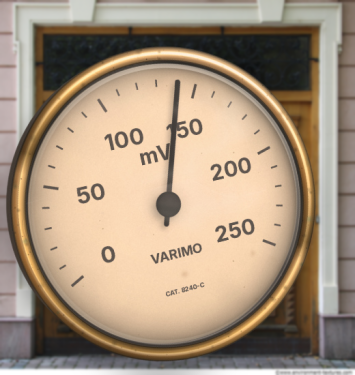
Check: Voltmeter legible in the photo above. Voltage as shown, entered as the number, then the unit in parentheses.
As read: 140 (mV)
